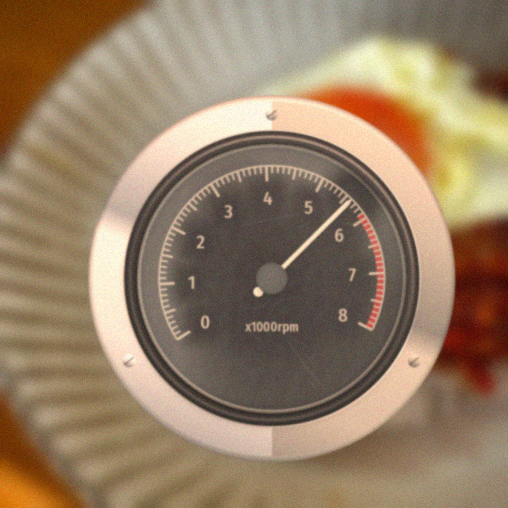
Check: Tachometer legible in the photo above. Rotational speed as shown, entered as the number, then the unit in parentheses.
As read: 5600 (rpm)
